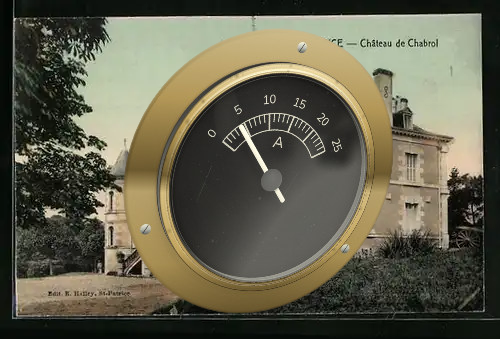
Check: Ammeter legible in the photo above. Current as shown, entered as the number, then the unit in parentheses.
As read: 4 (A)
